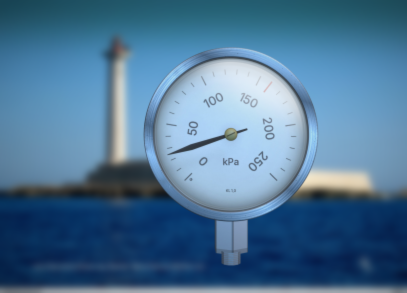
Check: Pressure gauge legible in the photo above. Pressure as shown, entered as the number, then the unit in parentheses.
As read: 25 (kPa)
